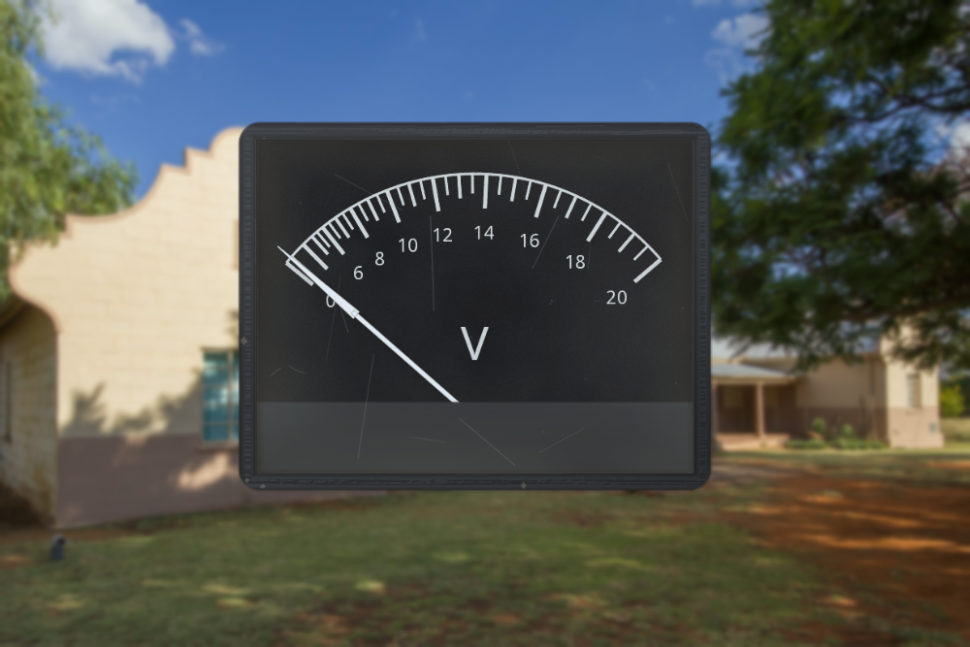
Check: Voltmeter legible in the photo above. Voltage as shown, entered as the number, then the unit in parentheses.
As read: 2 (V)
